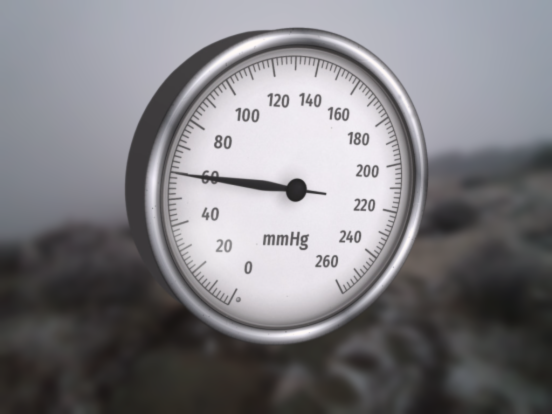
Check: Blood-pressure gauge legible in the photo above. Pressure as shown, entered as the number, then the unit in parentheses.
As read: 60 (mmHg)
